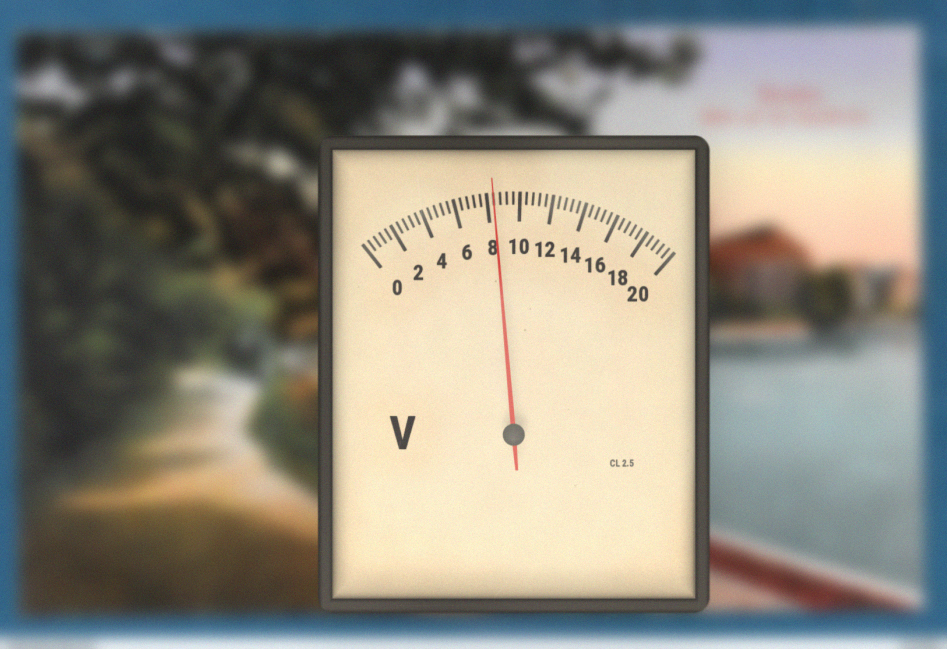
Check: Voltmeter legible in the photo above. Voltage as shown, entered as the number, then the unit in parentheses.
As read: 8.4 (V)
